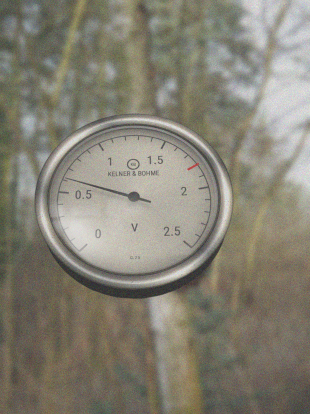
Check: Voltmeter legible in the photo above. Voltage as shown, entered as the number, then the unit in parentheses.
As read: 0.6 (V)
